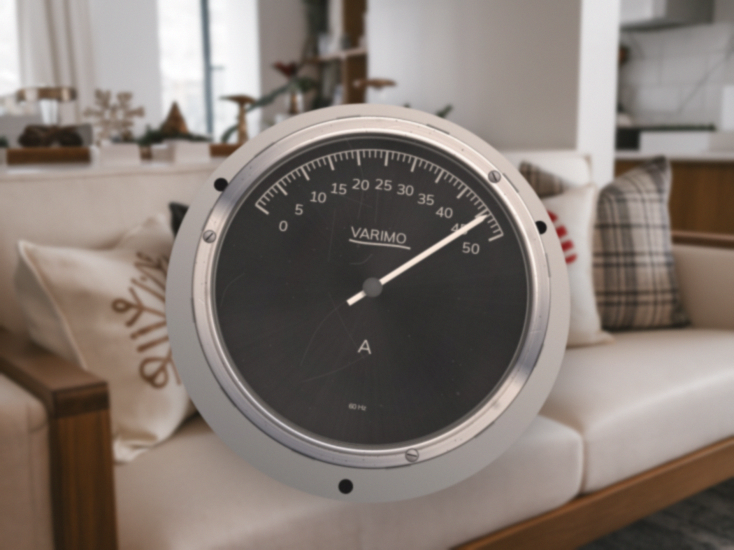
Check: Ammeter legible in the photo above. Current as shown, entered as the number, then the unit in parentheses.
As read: 46 (A)
